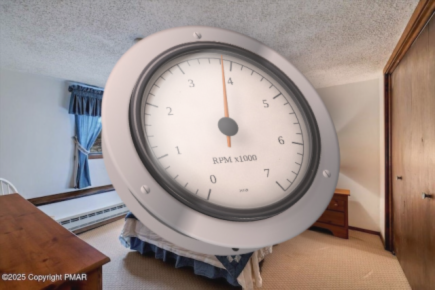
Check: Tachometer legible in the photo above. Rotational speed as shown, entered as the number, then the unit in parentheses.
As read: 3800 (rpm)
